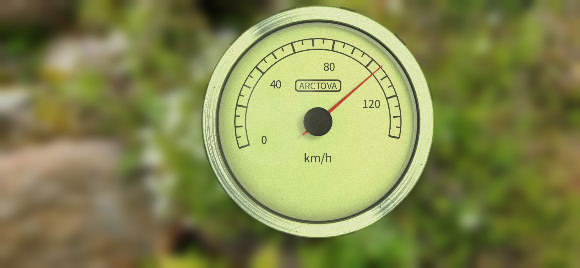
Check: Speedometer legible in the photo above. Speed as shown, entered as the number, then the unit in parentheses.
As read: 105 (km/h)
